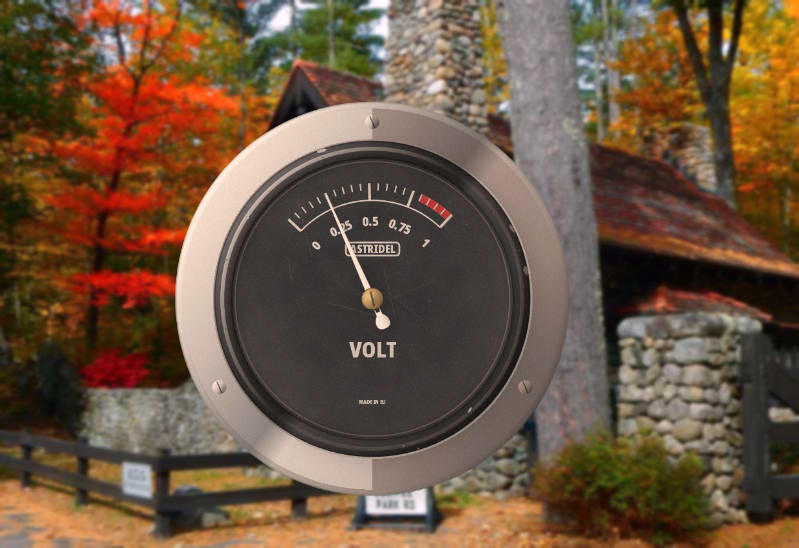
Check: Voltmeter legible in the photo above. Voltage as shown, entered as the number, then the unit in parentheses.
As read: 0.25 (V)
